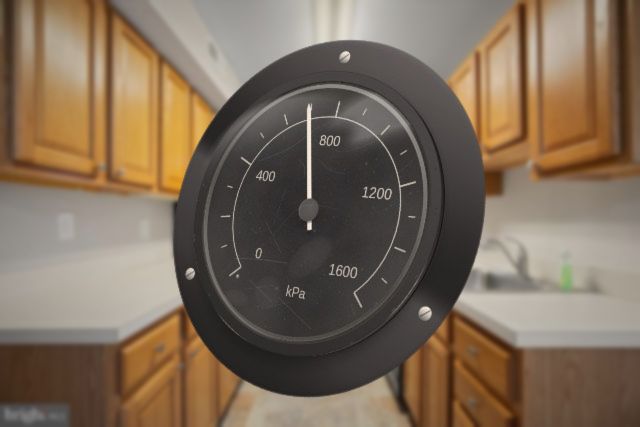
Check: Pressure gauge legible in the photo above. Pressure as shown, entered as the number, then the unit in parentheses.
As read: 700 (kPa)
